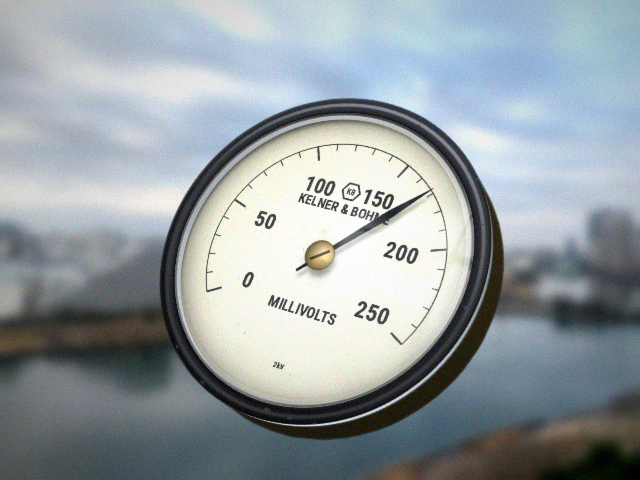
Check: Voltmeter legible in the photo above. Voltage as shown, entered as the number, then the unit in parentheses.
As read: 170 (mV)
